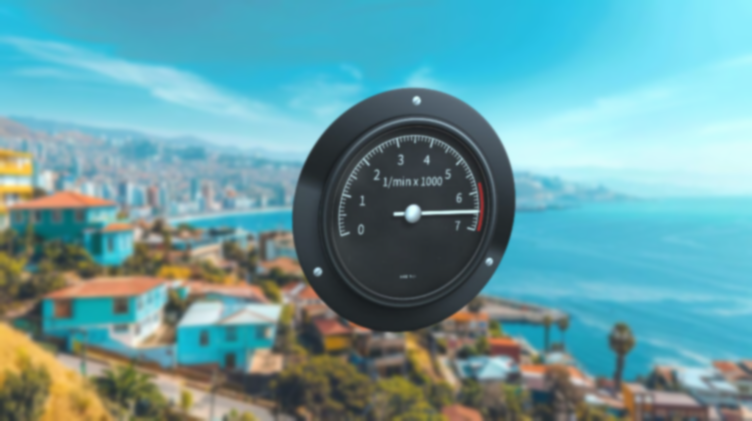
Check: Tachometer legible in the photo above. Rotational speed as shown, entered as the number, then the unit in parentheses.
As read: 6500 (rpm)
